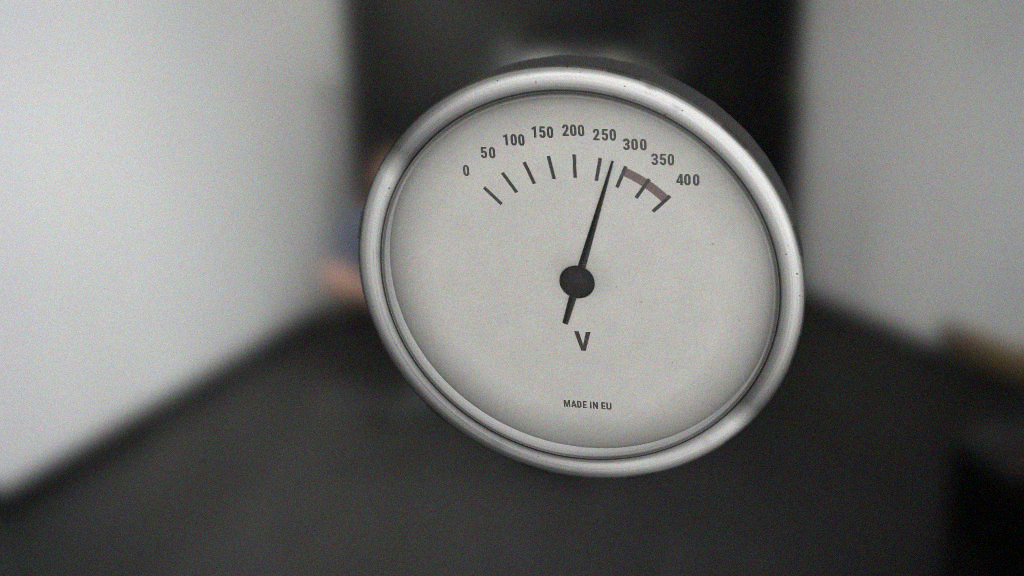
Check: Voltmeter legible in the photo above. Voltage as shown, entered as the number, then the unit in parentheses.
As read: 275 (V)
